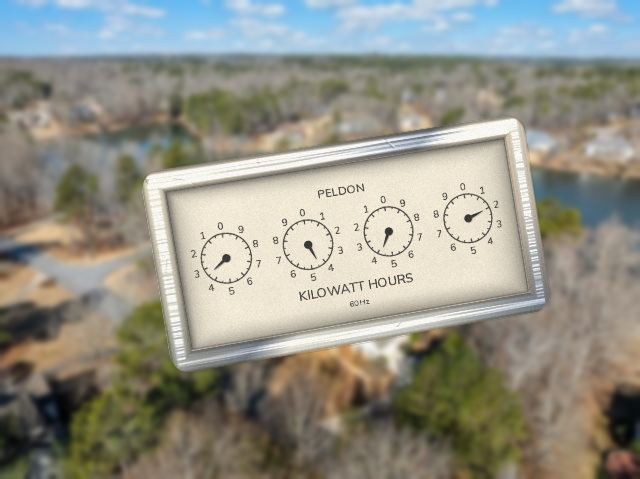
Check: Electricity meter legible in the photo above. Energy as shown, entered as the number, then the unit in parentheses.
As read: 3442 (kWh)
